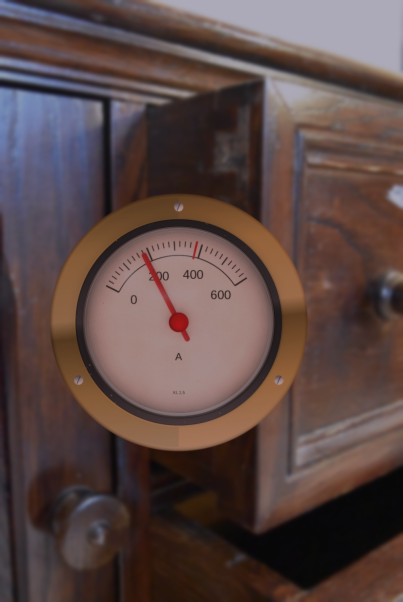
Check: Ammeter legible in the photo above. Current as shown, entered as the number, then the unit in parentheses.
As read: 180 (A)
